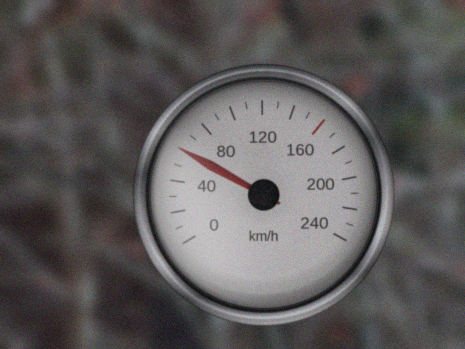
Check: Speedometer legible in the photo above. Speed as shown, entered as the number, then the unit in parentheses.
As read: 60 (km/h)
